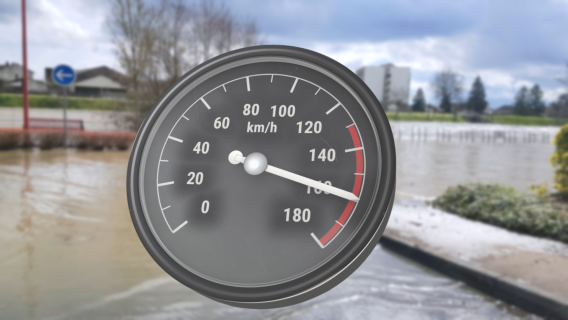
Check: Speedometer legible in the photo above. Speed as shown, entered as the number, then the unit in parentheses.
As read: 160 (km/h)
